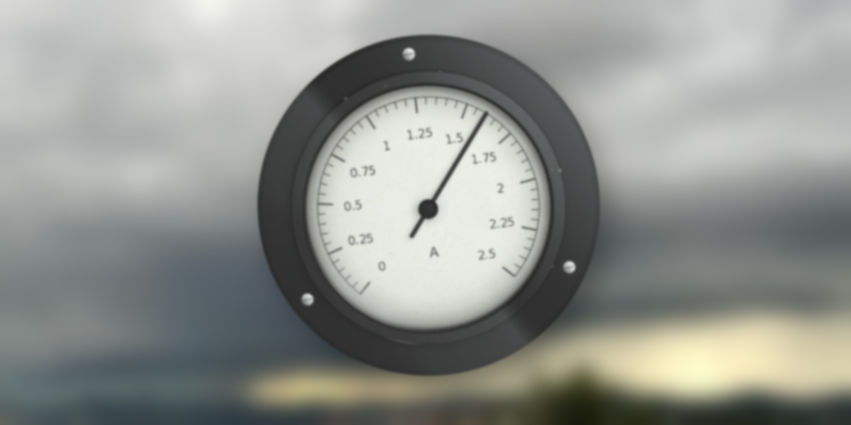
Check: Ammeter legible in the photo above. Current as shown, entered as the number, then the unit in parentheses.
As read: 1.6 (A)
